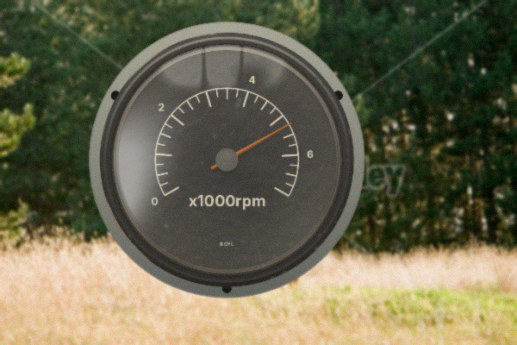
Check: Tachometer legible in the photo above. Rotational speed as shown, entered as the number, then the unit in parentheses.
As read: 5250 (rpm)
